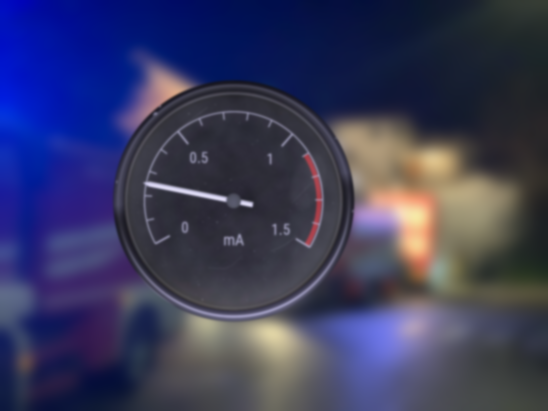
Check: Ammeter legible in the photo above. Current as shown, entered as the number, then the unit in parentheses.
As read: 0.25 (mA)
